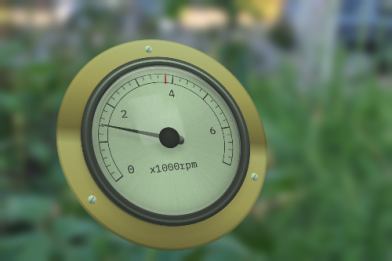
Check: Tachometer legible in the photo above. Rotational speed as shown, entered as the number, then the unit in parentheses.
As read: 1400 (rpm)
